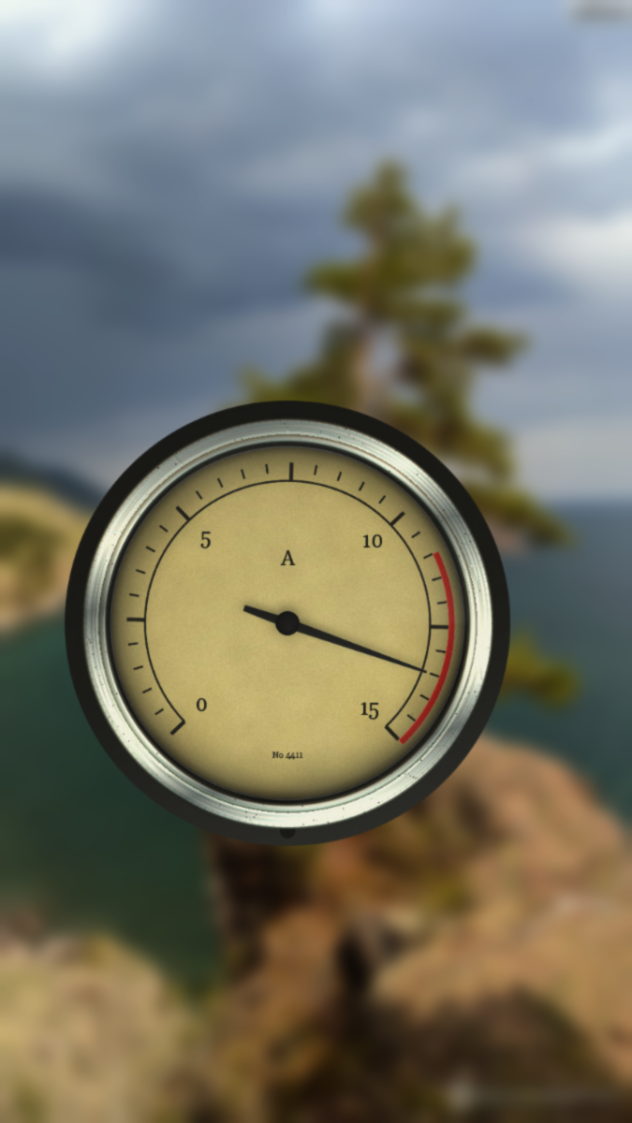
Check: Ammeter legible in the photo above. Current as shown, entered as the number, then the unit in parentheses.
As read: 13.5 (A)
